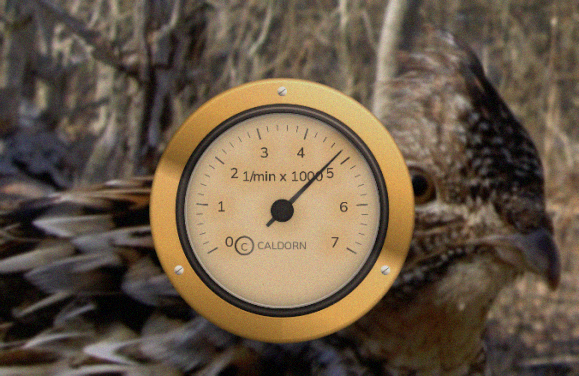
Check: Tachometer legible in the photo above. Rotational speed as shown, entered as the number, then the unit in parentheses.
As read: 4800 (rpm)
